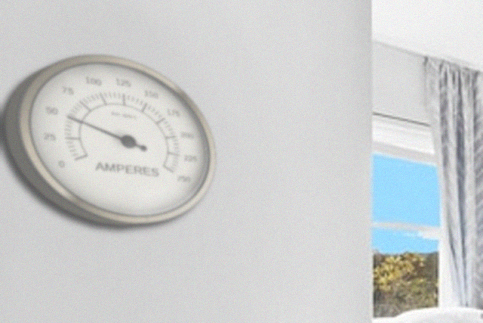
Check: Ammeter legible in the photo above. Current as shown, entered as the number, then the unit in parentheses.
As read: 50 (A)
